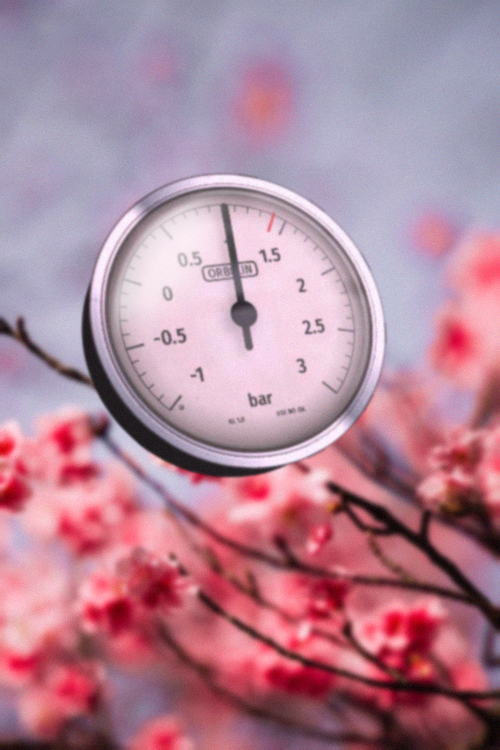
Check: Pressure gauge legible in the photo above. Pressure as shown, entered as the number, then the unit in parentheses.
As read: 1 (bar)
